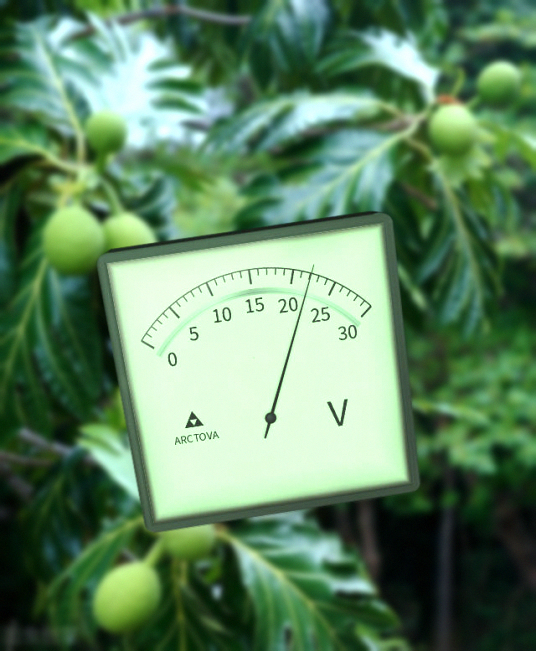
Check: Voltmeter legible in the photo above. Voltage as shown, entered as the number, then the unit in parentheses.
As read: 22 (V)
